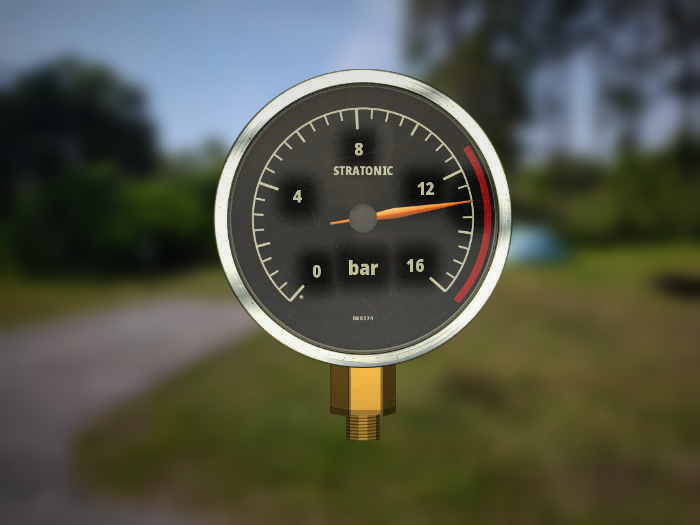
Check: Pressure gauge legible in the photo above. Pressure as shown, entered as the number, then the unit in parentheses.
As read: 13 (bar)
